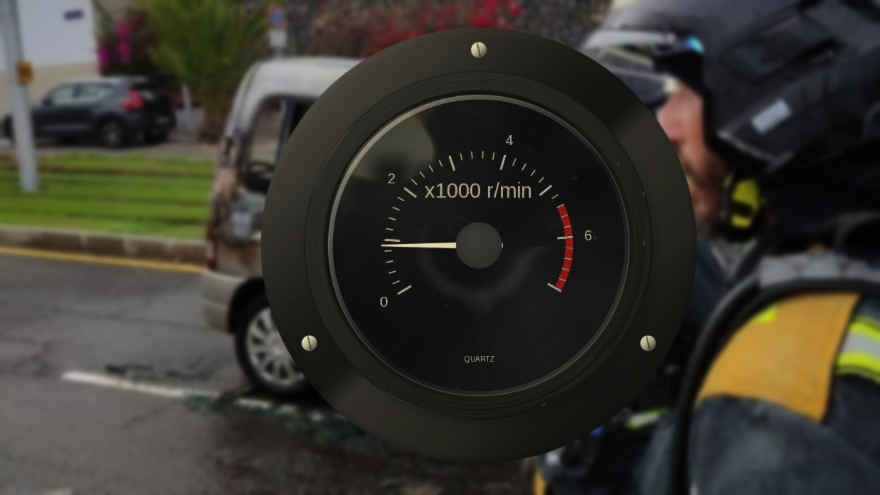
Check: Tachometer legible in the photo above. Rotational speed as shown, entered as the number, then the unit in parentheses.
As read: 900 (rpm)
